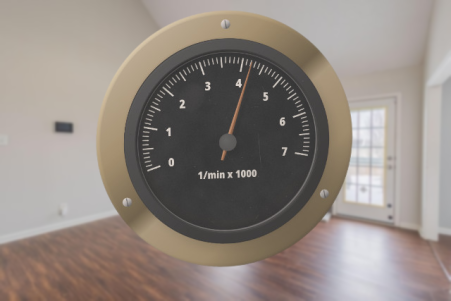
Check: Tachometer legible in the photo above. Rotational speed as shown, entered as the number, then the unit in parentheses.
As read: 4200 (rpm)
